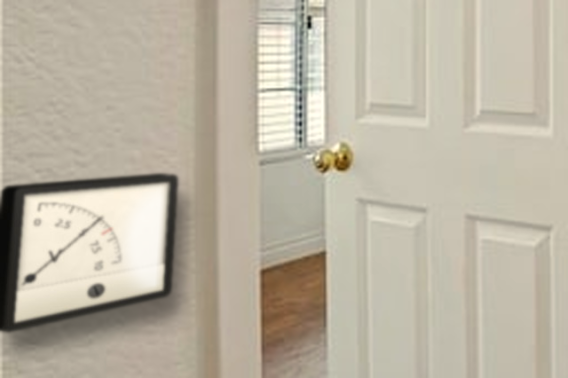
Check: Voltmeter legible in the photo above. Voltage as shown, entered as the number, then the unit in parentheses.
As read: 5 (V)
